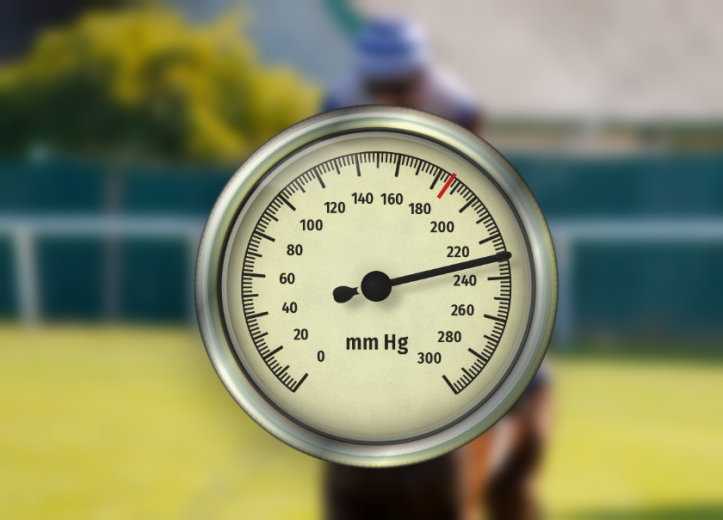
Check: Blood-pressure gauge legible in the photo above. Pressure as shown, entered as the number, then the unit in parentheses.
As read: 230 (mmHg)
